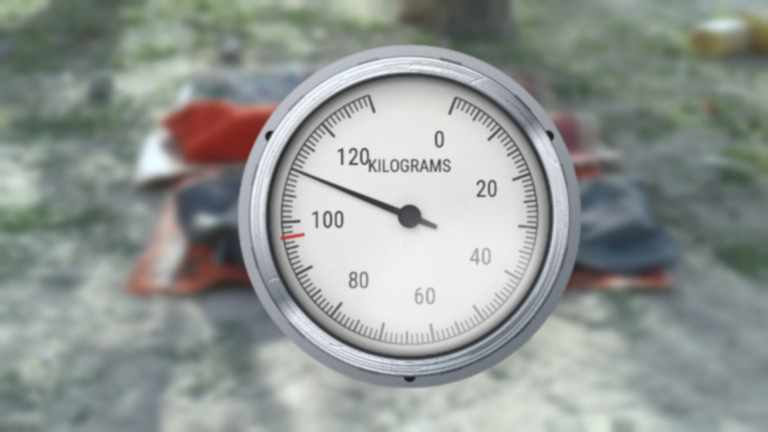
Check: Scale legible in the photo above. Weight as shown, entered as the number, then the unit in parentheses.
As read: 110 (kg)
